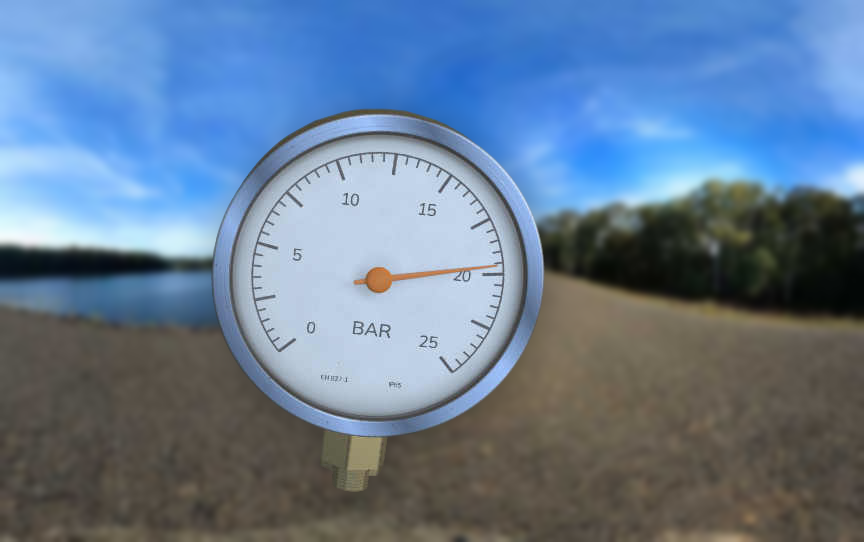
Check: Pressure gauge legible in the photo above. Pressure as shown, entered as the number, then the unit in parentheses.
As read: 19.5 (bar)
